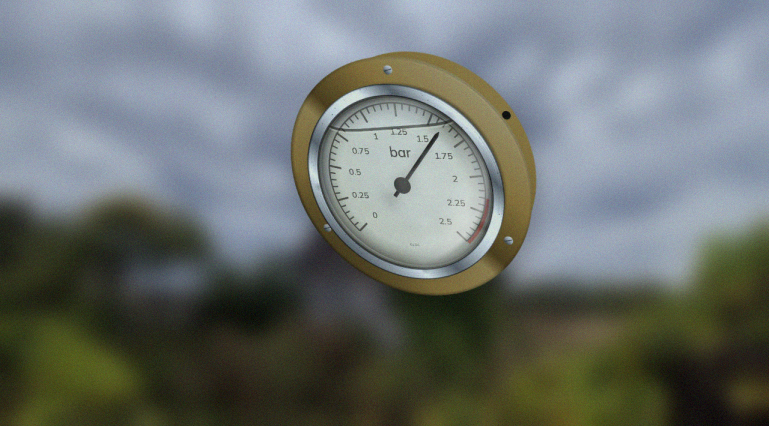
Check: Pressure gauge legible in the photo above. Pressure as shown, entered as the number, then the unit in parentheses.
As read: 1.6 (bar)
